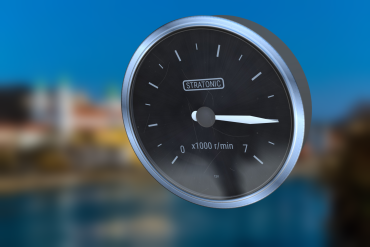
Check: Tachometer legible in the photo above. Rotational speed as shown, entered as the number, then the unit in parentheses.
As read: 6000 (rpm)
